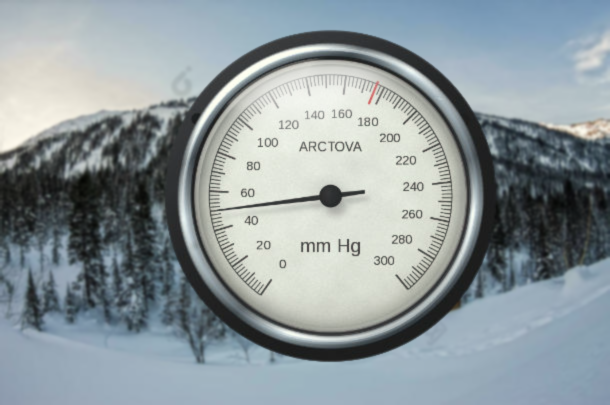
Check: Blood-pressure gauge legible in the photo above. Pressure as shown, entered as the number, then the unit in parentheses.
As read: 50 (mmHg)
